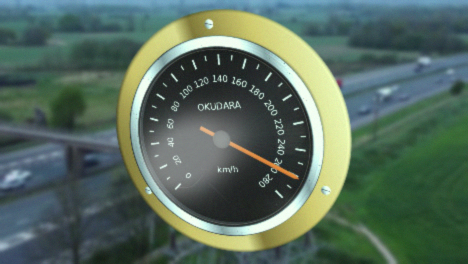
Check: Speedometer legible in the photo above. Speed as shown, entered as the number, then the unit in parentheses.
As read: 260 (km/h)
